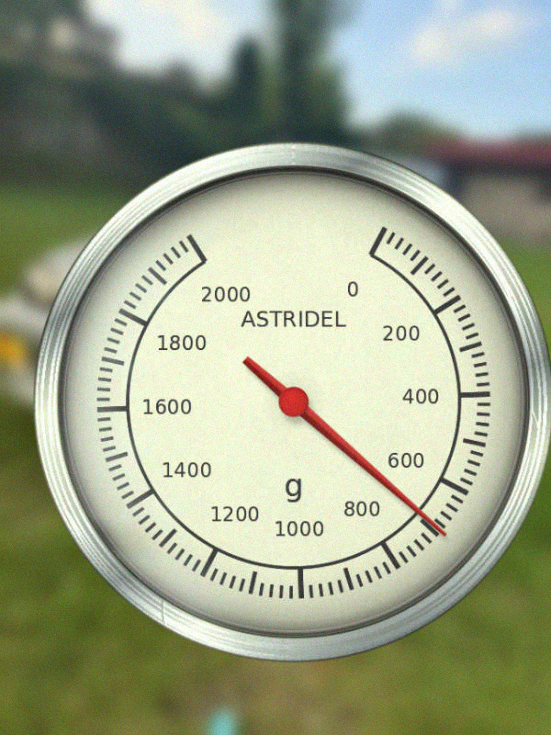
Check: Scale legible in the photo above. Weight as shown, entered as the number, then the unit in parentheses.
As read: 690 (g)
